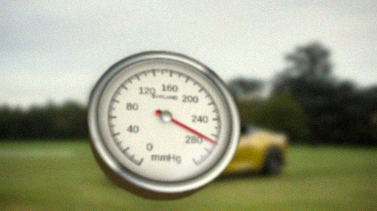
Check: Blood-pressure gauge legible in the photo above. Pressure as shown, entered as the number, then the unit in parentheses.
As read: 270 (mmHg)
